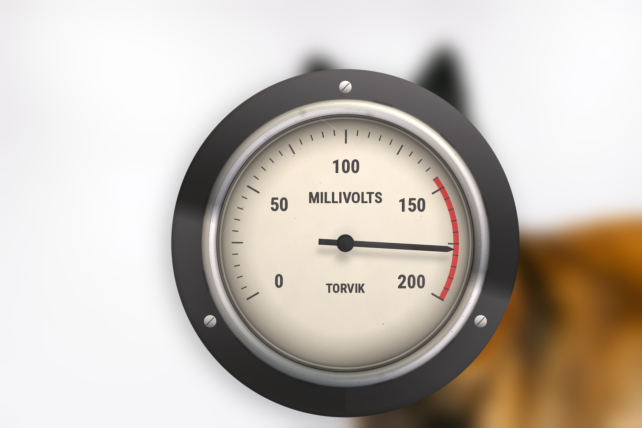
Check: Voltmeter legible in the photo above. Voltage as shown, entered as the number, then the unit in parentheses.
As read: 177.5 (mV)
